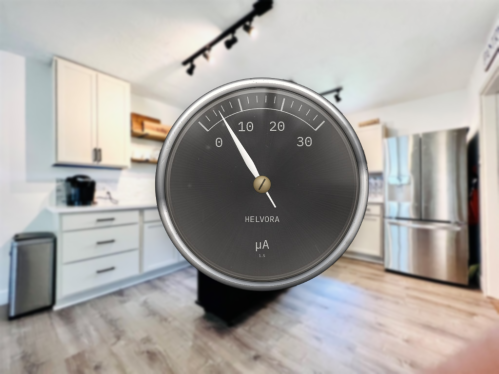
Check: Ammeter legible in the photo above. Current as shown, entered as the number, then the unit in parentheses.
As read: 5 (µA)
